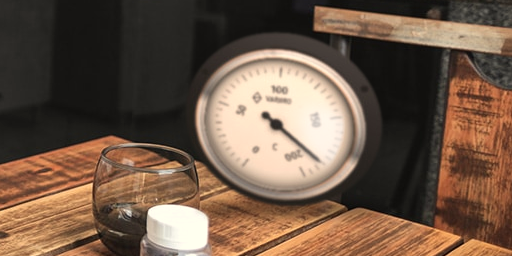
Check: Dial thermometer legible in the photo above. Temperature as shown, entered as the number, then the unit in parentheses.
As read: 185 (°C)
